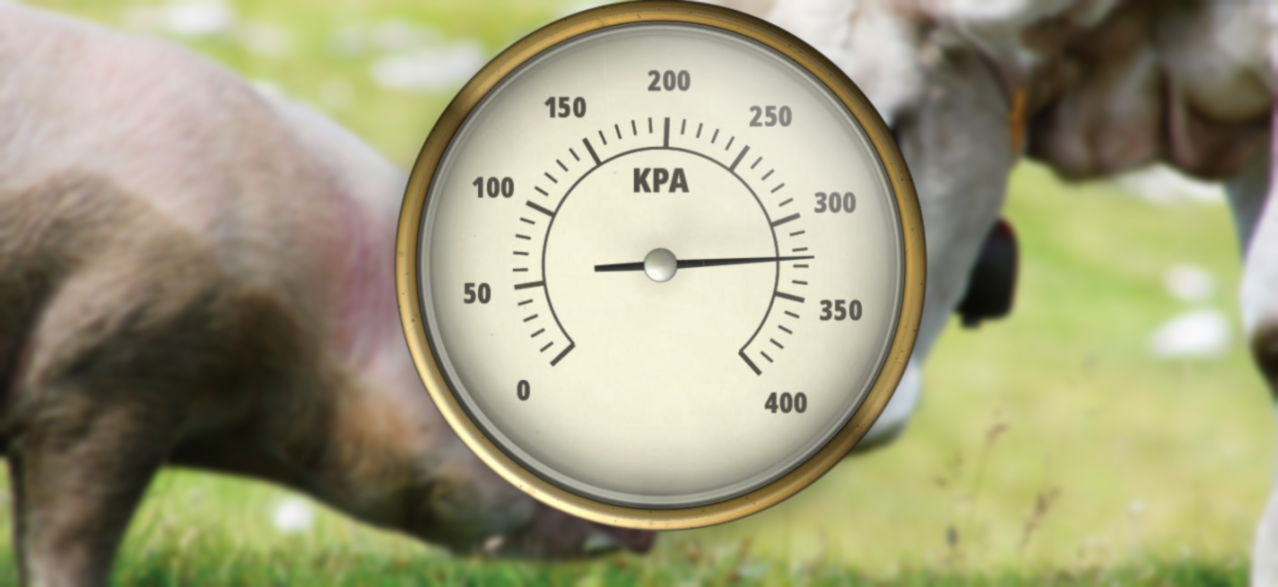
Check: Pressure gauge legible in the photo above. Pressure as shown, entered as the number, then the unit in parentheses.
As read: 325 (kPa)
